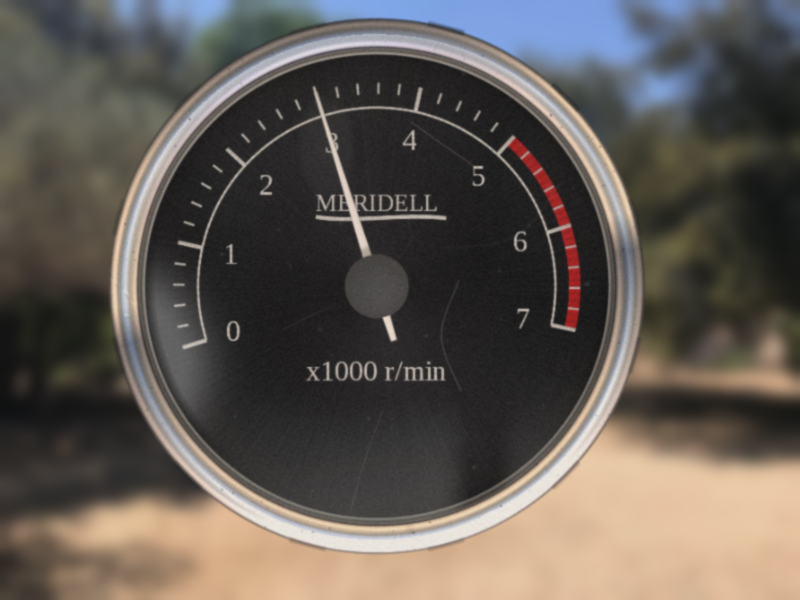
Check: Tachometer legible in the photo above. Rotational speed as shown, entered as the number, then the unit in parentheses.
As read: 3000 (rpm)
